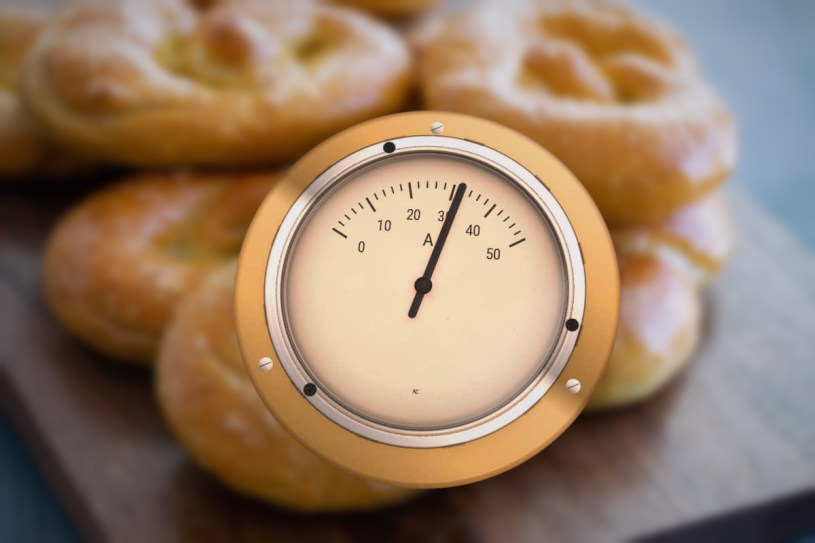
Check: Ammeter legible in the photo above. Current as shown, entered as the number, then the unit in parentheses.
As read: 32 (A)
